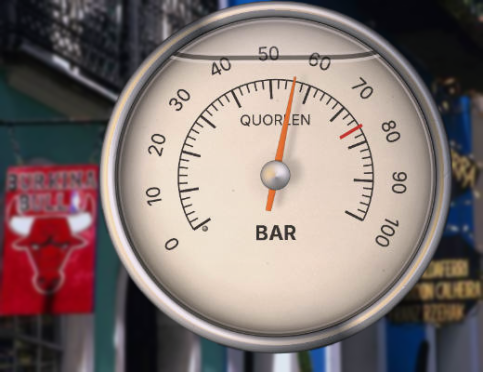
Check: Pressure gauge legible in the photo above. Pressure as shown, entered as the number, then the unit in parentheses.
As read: 56 (bar)
